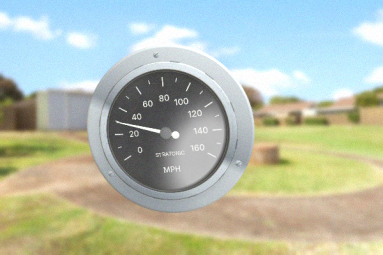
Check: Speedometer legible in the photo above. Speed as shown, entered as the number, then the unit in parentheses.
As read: 30 (mph)
